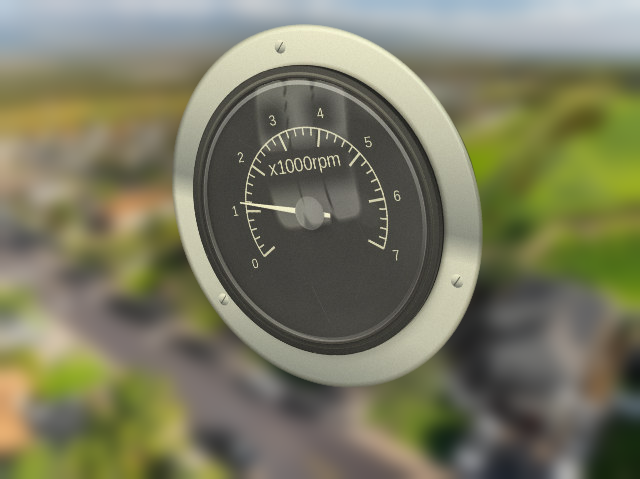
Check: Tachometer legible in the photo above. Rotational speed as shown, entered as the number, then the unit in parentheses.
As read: 1200 (rpm)
